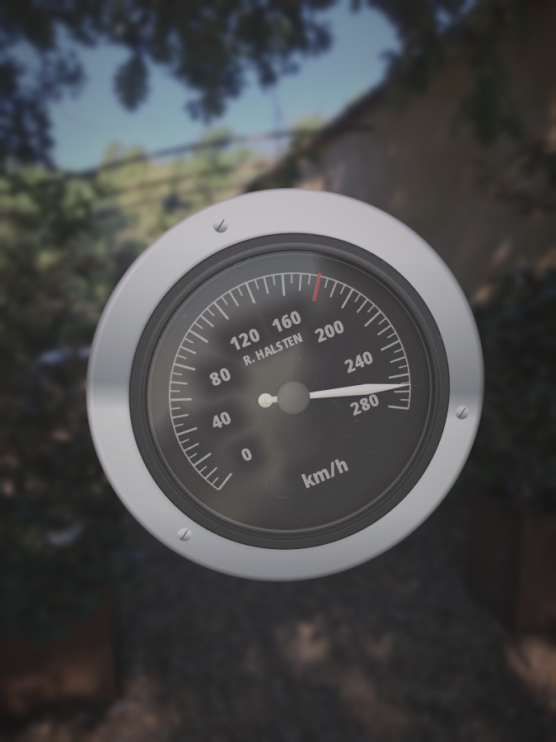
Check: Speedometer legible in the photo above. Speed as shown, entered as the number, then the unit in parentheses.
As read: 265 (km/h)
